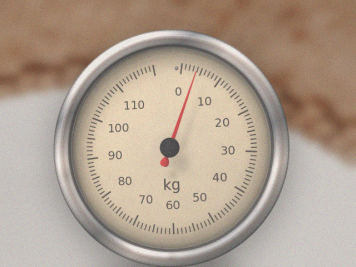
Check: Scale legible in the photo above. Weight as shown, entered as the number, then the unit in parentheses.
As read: 4 (kg)
